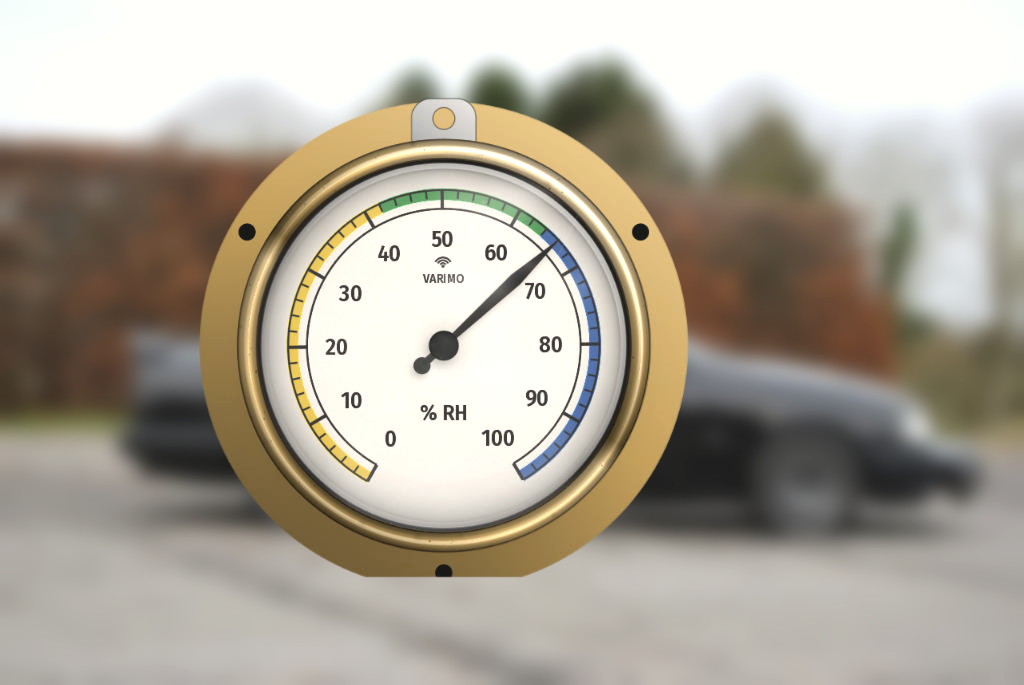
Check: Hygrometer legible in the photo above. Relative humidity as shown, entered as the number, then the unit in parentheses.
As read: 66 (%)
